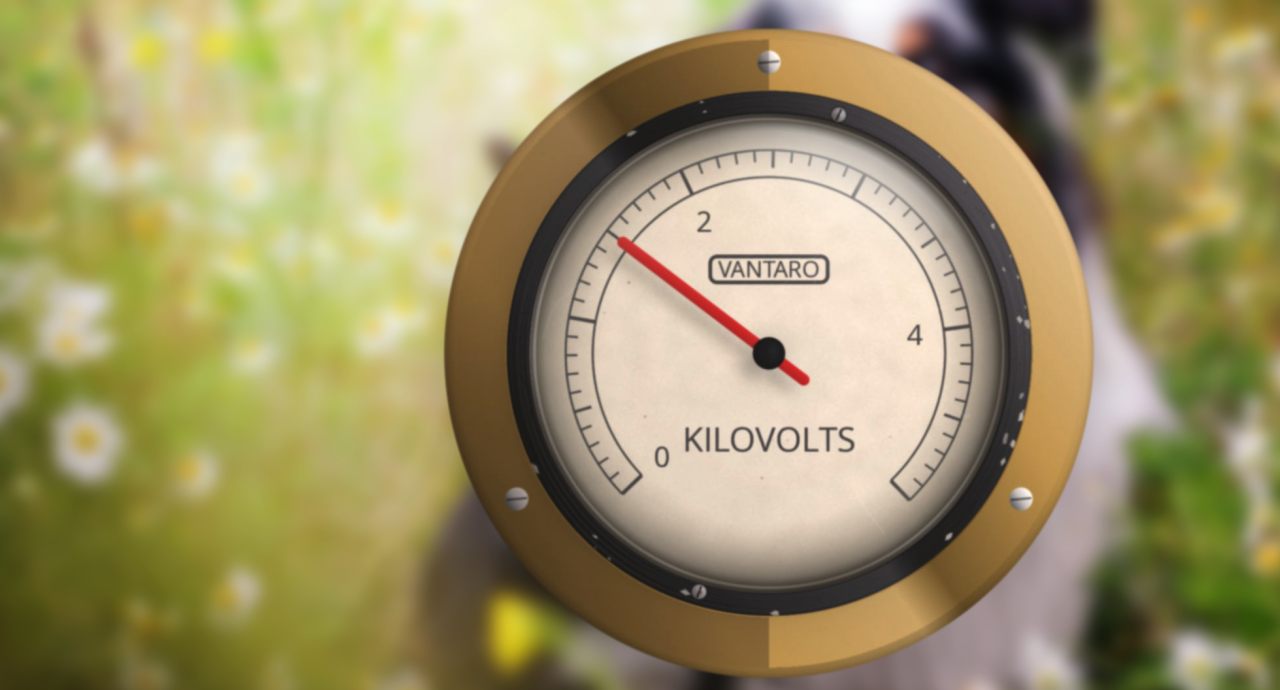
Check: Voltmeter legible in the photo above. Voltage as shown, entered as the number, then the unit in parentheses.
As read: 1.5 (kV)
